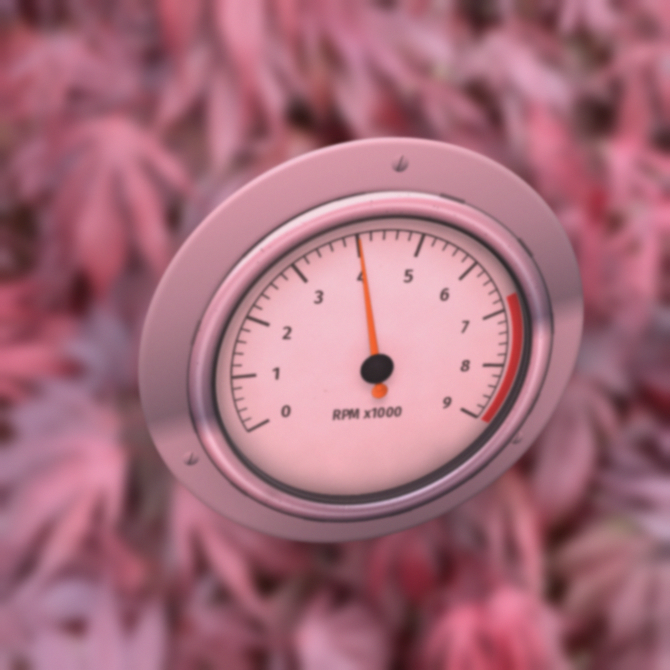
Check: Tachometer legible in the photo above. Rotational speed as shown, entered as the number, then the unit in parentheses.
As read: 4000 (rpm)
